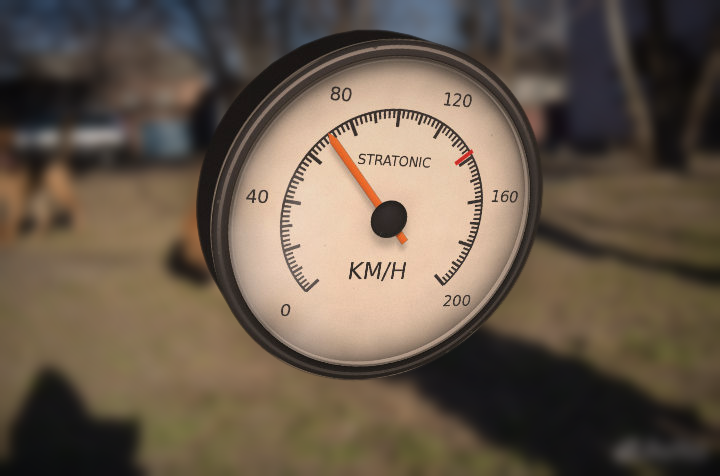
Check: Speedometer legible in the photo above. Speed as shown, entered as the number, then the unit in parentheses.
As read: 70 (km/h)
